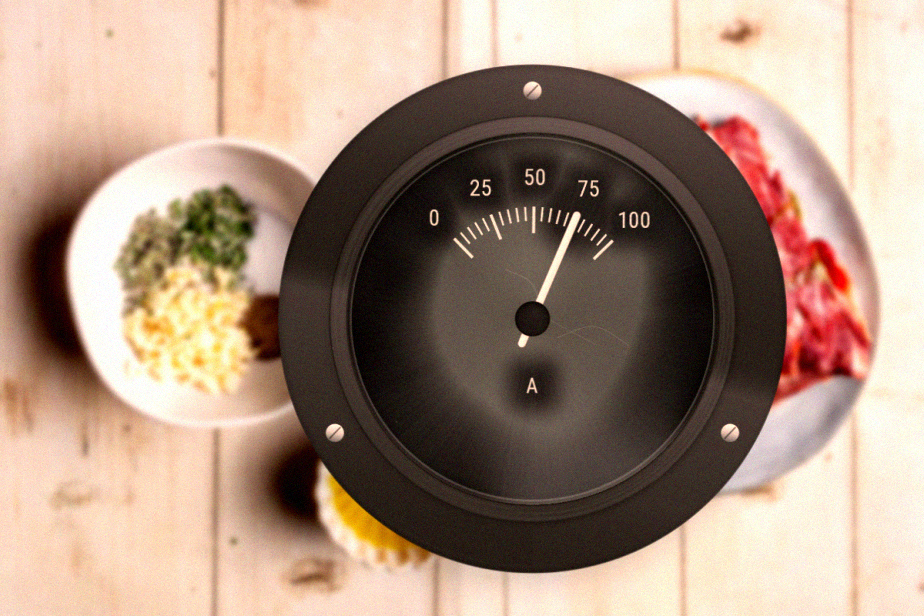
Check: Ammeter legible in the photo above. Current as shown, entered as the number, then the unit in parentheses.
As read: 75 (A)
